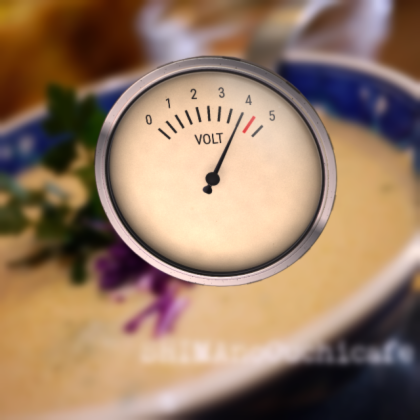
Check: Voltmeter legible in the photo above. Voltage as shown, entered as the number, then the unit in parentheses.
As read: 4 (V)
